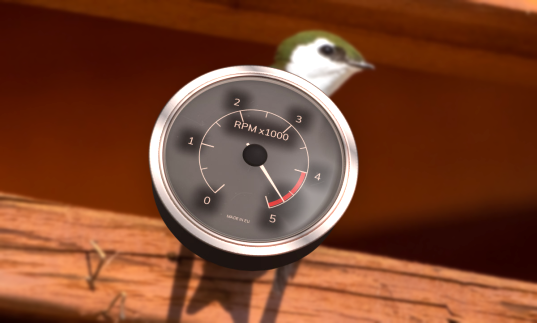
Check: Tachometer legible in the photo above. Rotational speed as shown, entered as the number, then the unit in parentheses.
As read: 4750 (rpm)
